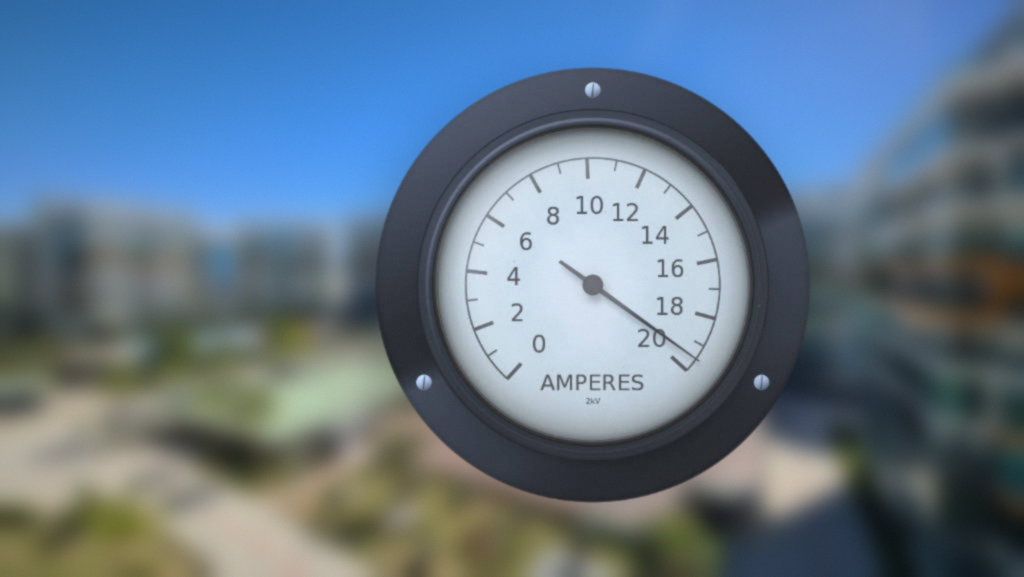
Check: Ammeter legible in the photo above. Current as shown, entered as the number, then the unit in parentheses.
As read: 19.5 (A)
